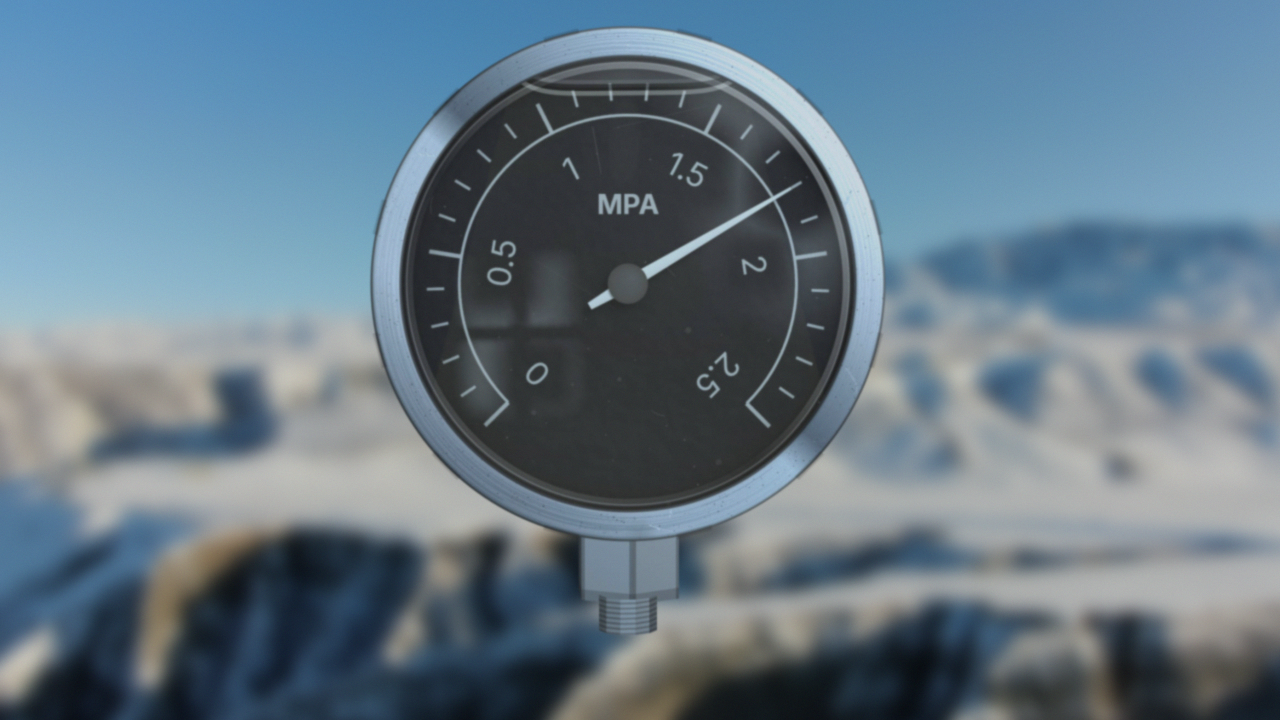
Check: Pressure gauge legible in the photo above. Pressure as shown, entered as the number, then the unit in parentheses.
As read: 1.8 (MPa)
